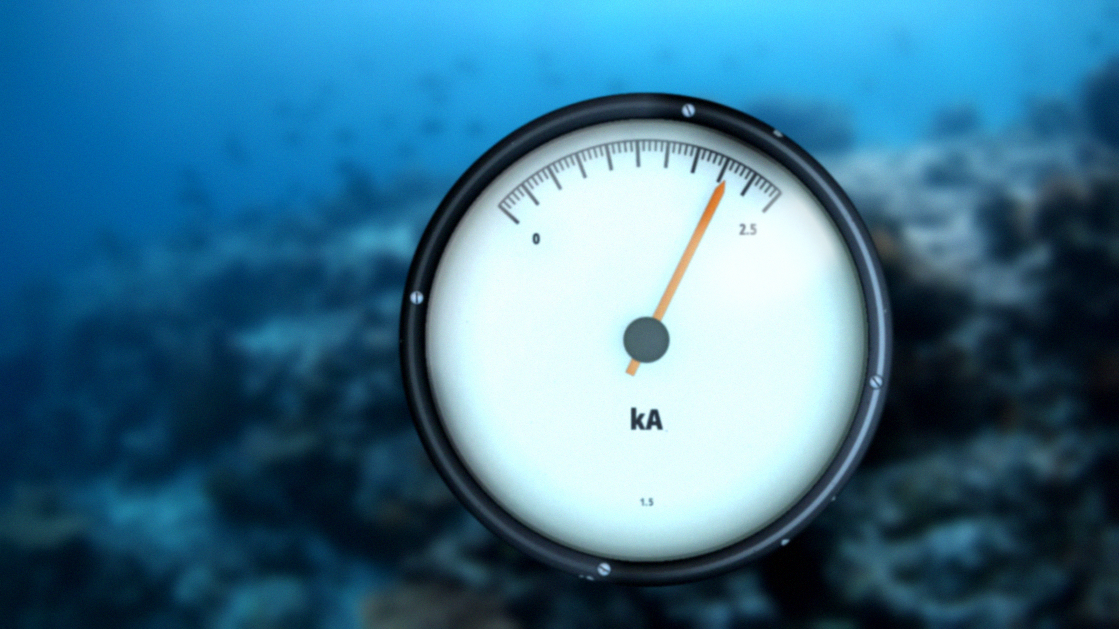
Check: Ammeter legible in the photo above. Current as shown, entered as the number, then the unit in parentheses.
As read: 2.05 (kA)
